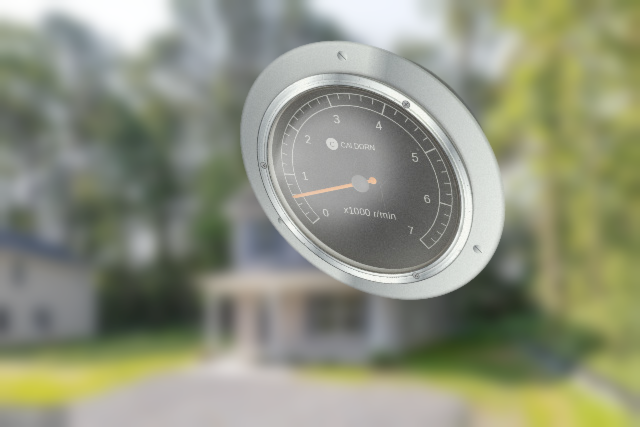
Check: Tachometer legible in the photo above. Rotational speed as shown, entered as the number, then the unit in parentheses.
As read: 600 (rpm)
